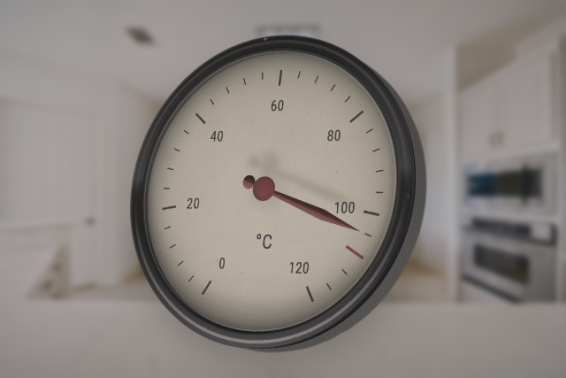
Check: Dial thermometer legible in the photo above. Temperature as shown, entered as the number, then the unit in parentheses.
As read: 104 (°C)
